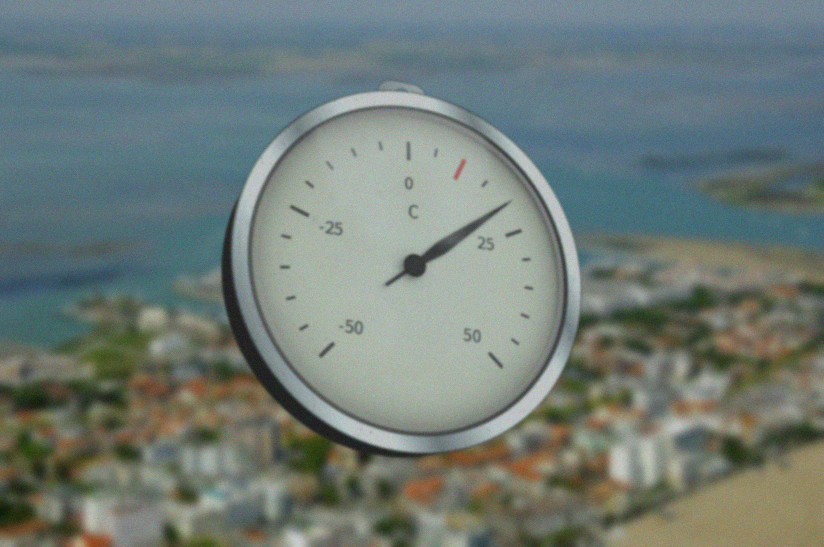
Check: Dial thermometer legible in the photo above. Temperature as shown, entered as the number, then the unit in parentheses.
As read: 20 (°C)
